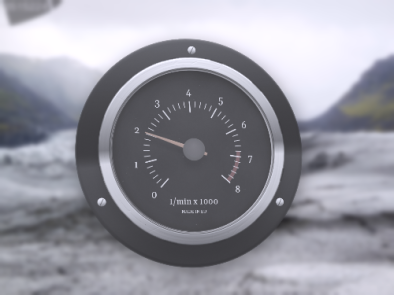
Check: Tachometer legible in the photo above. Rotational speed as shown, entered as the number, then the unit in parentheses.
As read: 2000 (rpm)
